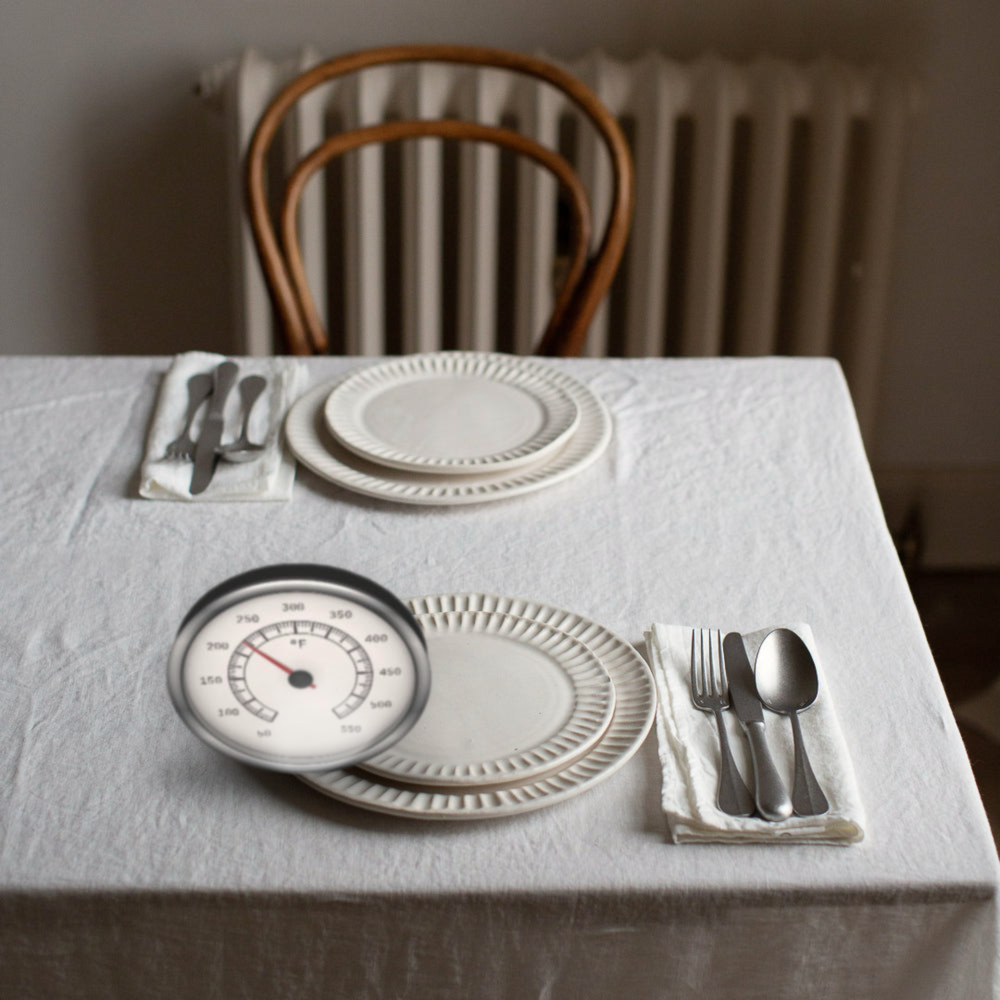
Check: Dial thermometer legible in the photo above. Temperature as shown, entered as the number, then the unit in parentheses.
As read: 225 (°F)
